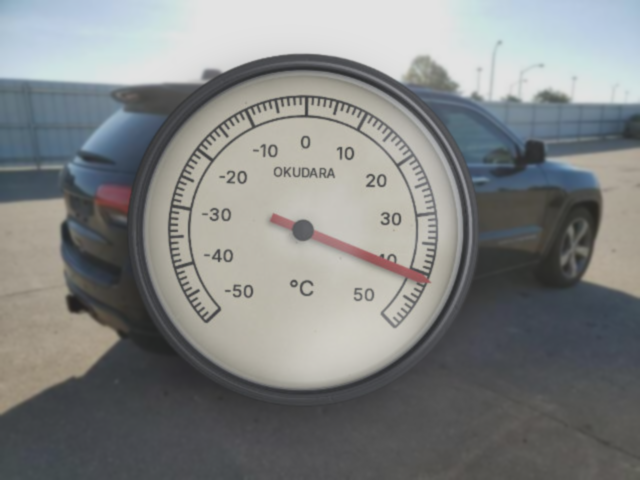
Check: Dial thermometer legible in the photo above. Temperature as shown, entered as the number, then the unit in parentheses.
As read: 41 (°C)
